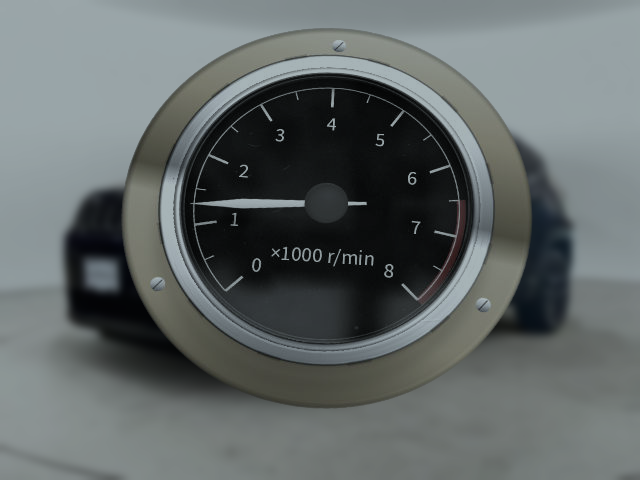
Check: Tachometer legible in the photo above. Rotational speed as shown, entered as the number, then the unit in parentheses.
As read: 1250 (rpm)
